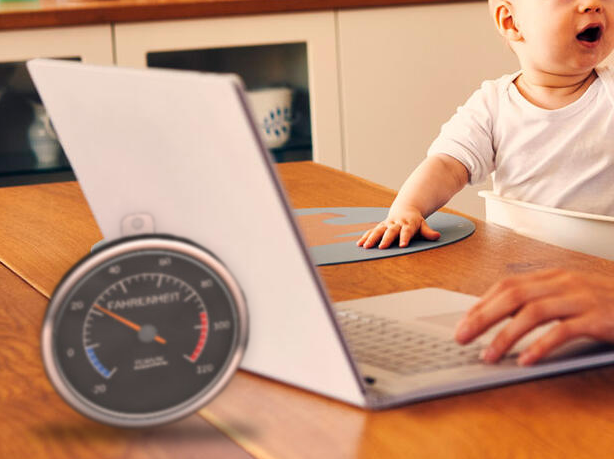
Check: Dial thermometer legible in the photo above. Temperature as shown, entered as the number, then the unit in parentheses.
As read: 24 (°F)
